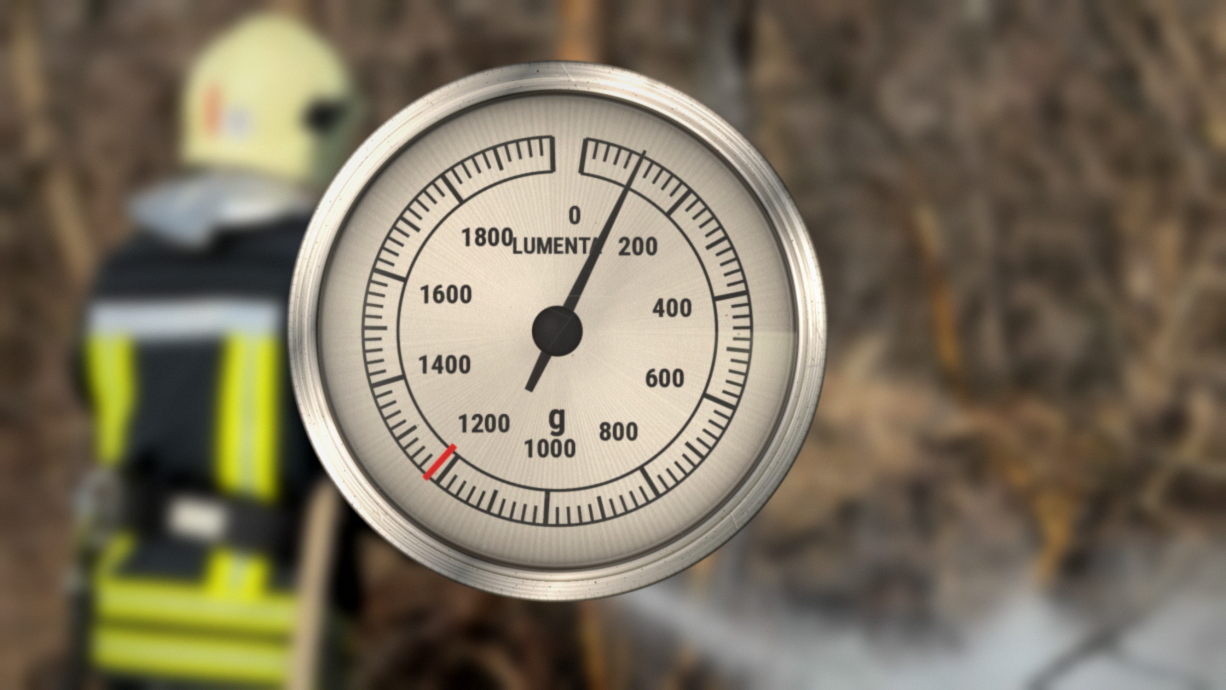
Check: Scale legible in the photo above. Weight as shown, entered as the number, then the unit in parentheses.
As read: 100 (g)
